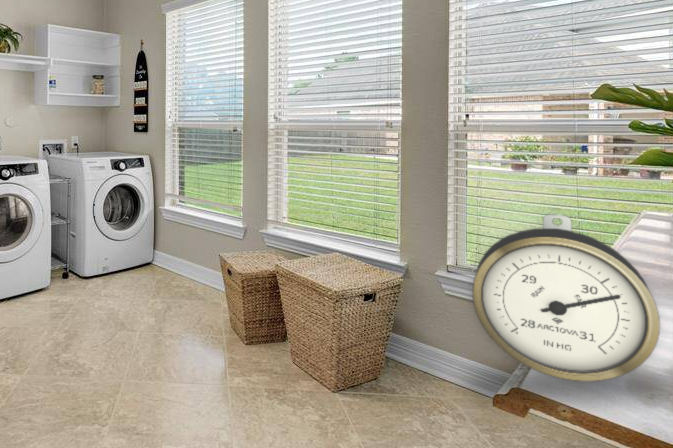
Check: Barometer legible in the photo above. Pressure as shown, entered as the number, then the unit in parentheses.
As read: 30.2 (inHg)
